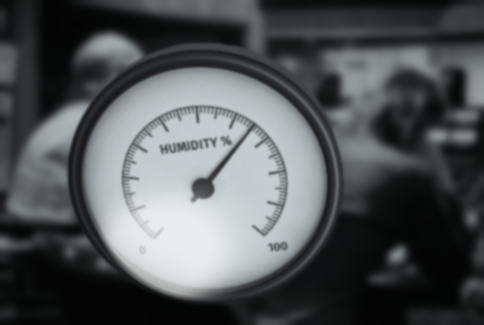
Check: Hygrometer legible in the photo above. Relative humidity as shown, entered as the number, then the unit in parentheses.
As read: 65 (%)
